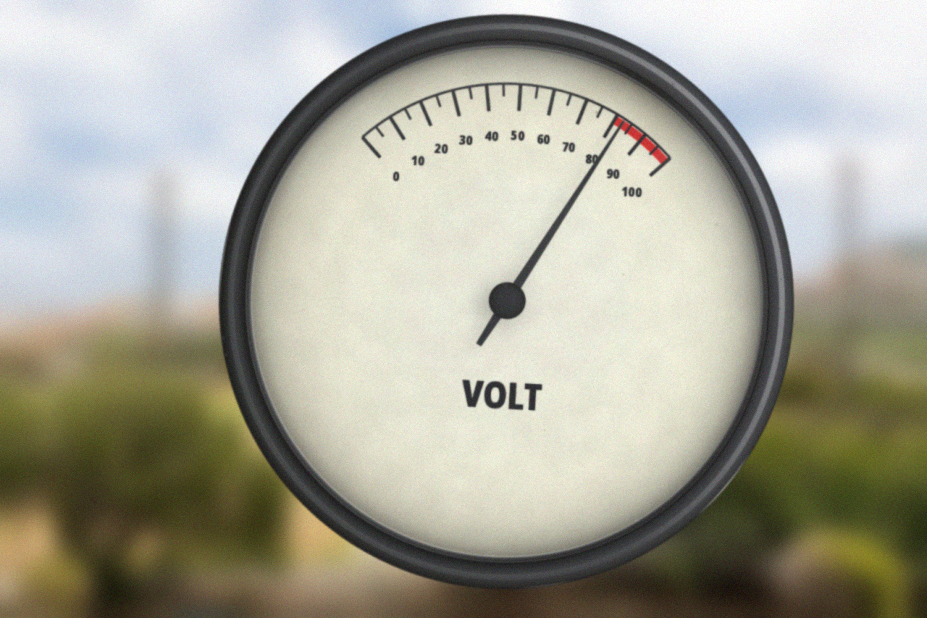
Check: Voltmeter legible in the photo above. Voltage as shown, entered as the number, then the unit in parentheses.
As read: 82.5 (V)
